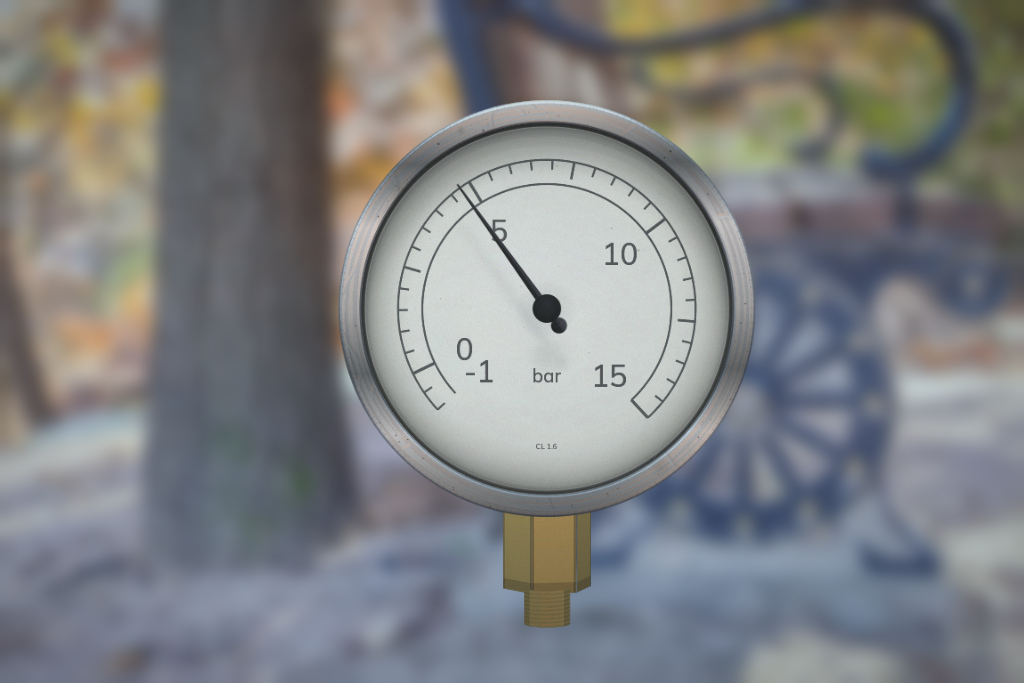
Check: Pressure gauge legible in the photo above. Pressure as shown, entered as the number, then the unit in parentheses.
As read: 4.75 (bar)
